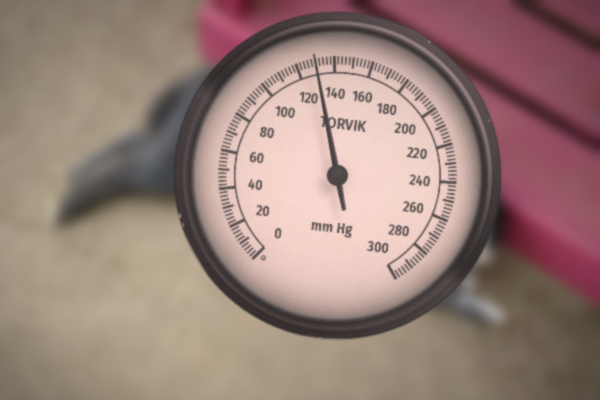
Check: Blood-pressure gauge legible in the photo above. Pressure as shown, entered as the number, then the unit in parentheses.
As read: 130 (mmHg)
